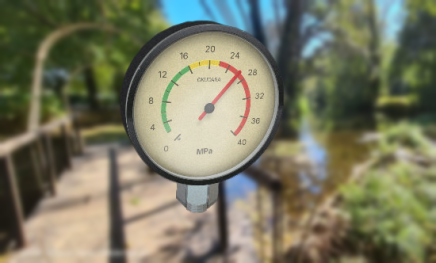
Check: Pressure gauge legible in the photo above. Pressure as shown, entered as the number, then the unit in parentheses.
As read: 26 (MPa)
